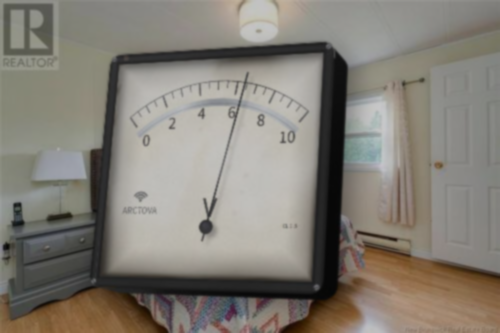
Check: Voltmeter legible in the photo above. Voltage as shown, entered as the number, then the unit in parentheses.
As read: 6.5 (V)
